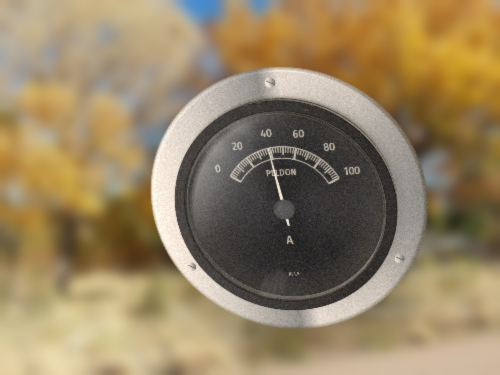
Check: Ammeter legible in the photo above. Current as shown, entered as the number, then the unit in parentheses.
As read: 40 (A)
